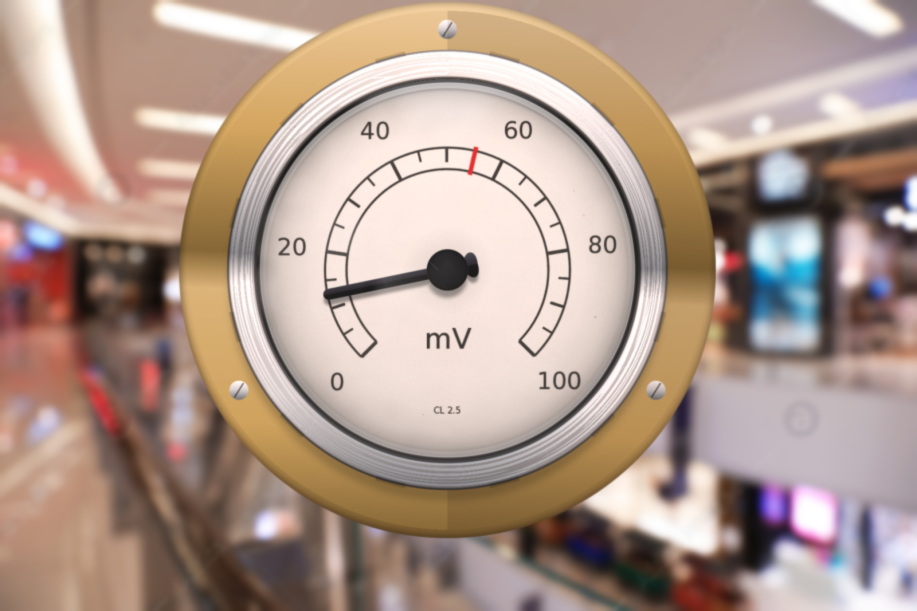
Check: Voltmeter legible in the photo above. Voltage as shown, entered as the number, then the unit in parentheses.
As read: 12.5 (mV)
